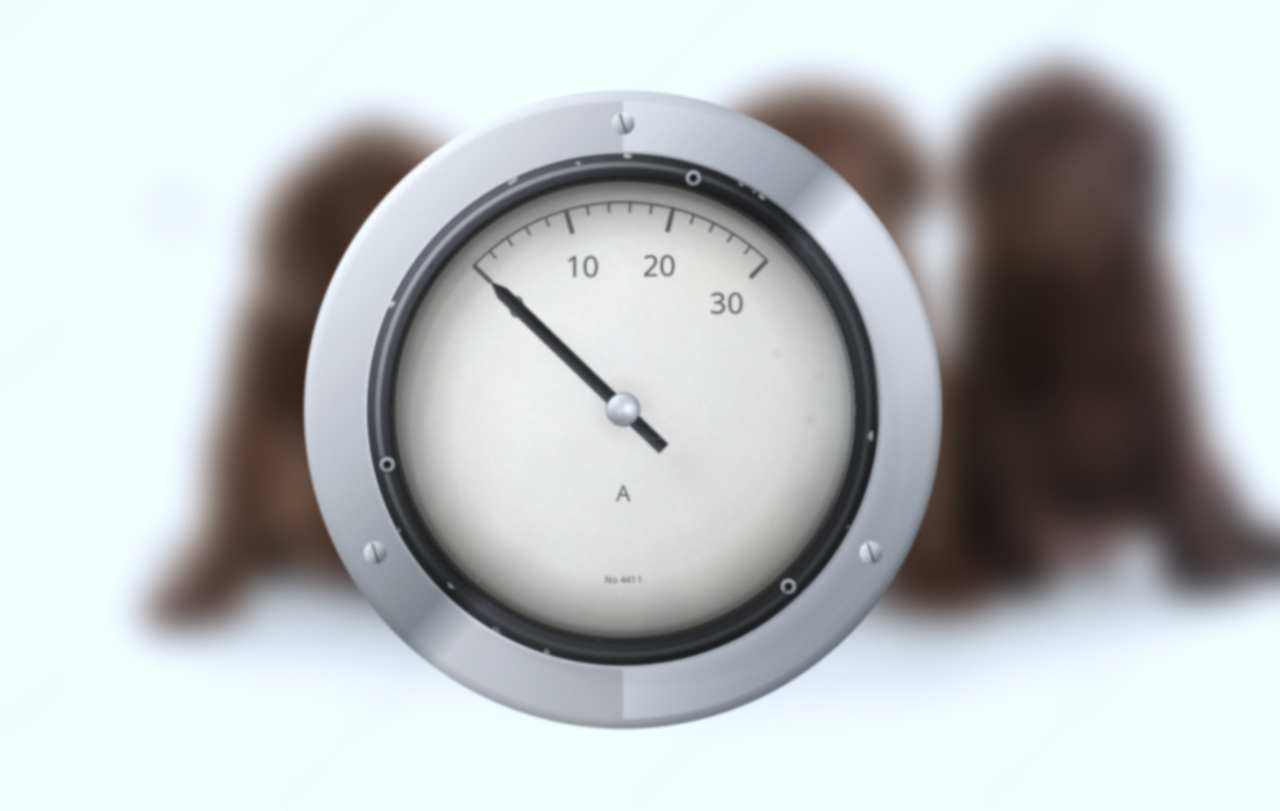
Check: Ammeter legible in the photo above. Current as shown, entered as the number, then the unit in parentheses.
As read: 0 (A)
